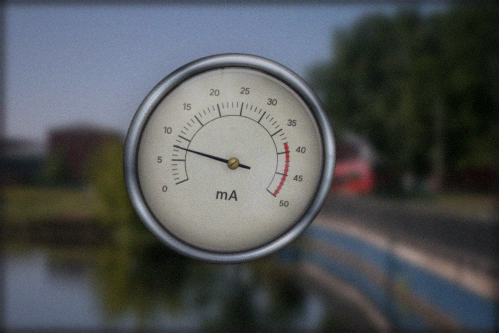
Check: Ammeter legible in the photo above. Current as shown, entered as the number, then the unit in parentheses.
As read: 8 (mA)
